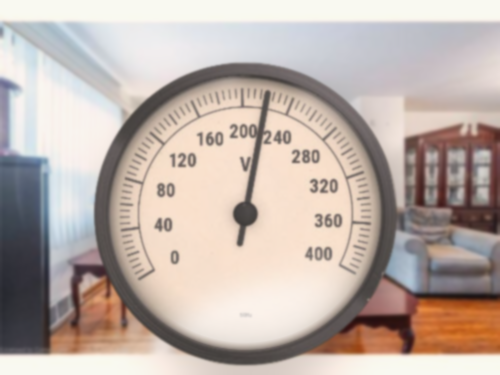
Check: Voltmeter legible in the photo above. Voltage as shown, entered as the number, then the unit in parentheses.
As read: 220 (V)
